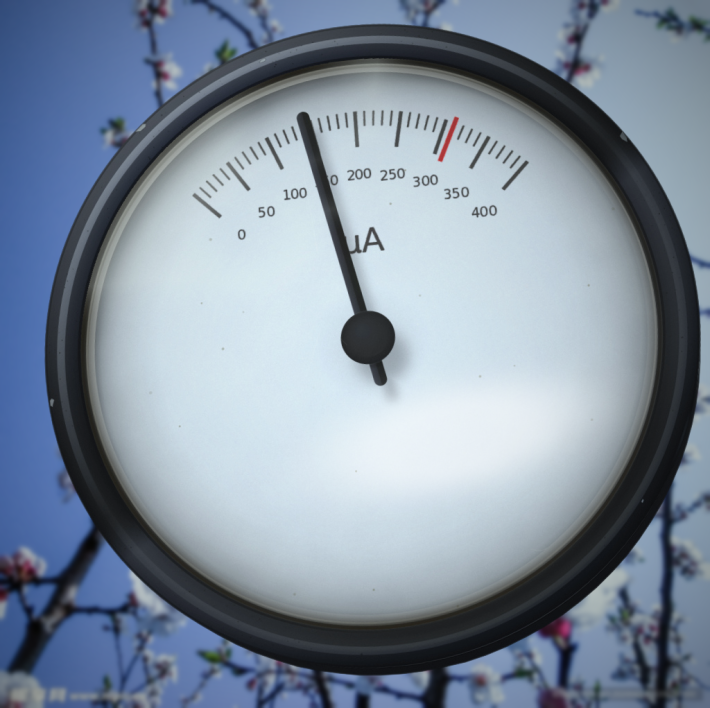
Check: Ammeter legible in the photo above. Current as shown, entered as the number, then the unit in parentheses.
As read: 145 (µA)
